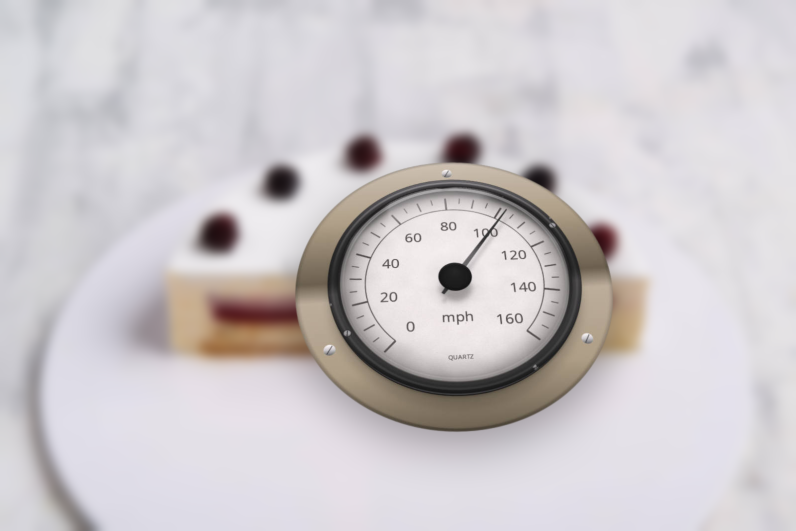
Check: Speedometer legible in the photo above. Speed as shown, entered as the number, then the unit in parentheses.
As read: 102.5 (mph)
